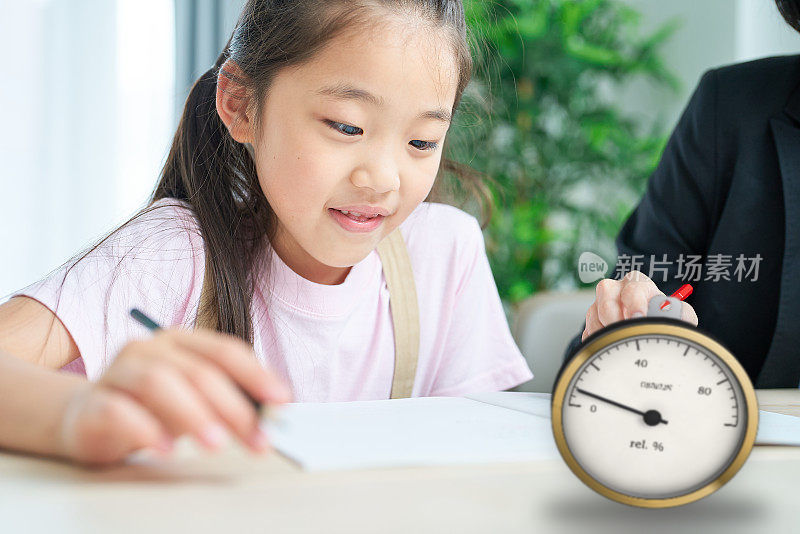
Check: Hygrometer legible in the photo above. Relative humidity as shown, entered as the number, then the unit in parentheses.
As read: 8 (%)
